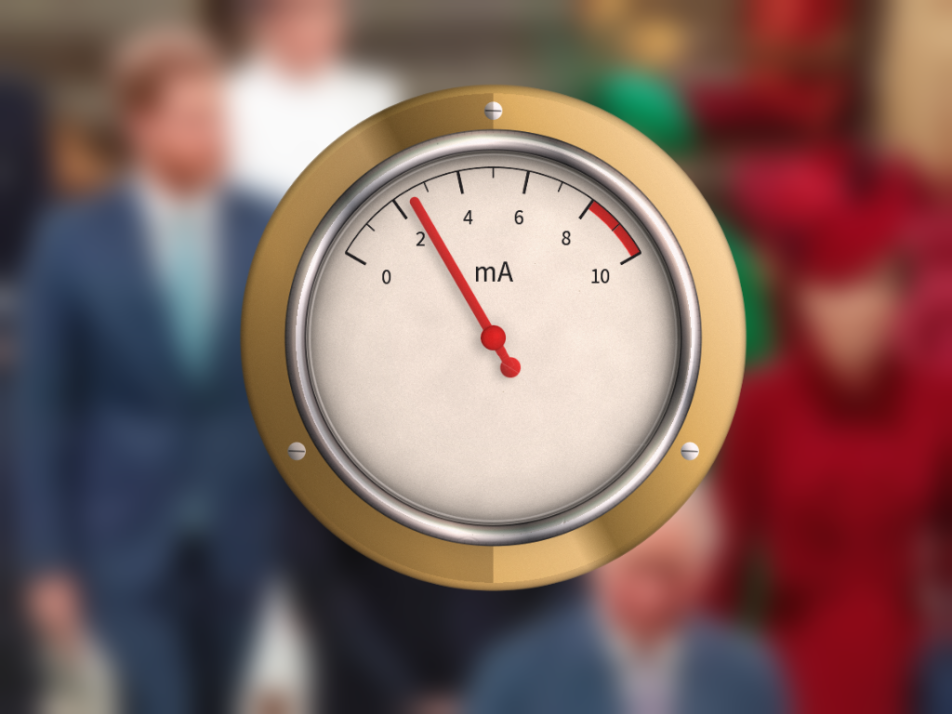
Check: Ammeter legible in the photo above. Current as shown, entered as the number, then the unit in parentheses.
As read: 2.5 (mA)
